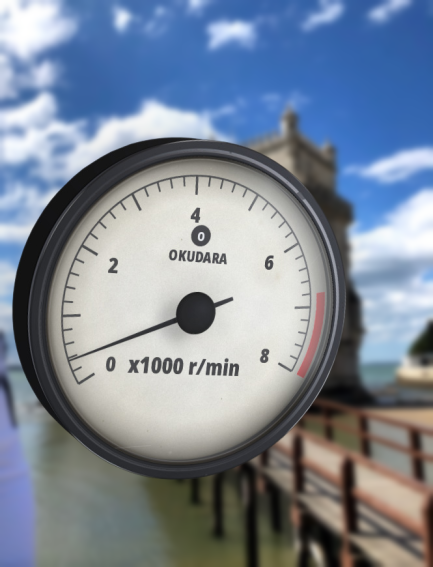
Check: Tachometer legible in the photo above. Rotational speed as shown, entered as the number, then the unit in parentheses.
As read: 400 (rpm)
